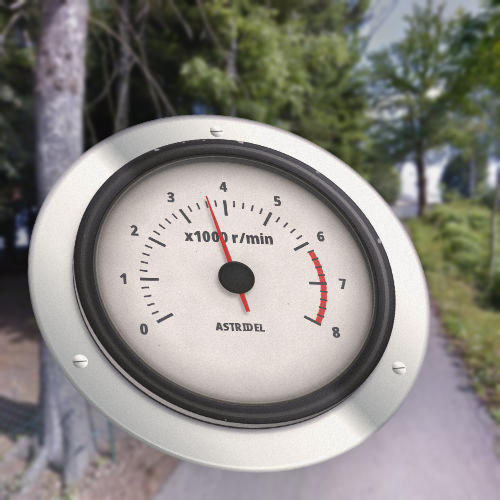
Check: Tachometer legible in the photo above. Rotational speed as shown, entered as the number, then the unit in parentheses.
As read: 3600 (rpm)
